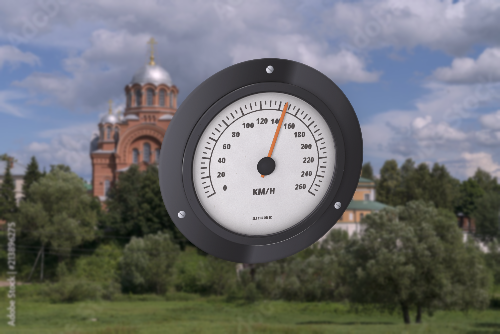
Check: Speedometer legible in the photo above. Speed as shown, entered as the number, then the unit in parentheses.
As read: 145 (km/h)
